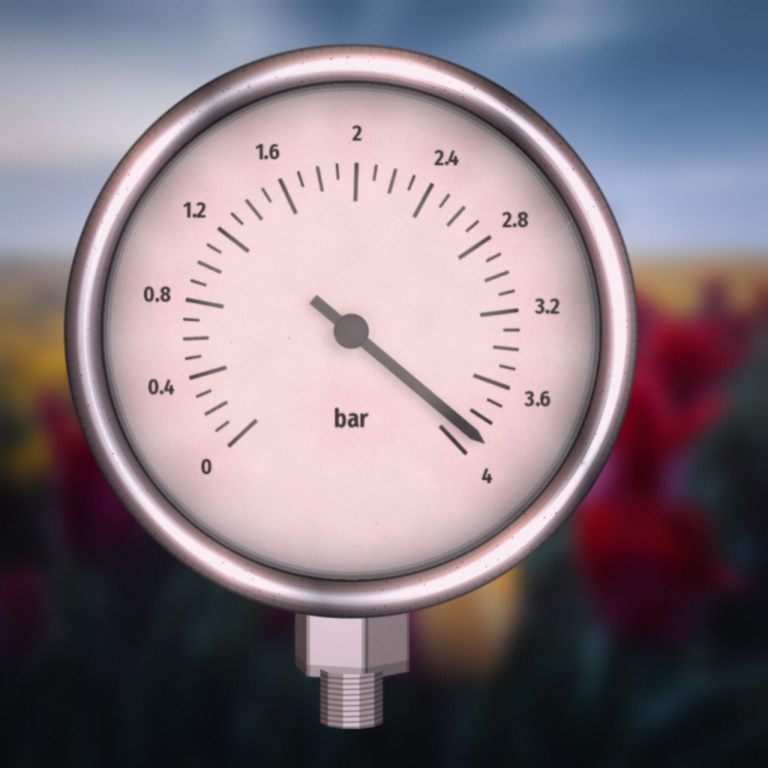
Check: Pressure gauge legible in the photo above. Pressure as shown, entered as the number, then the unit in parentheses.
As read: 3.9 (bar)
